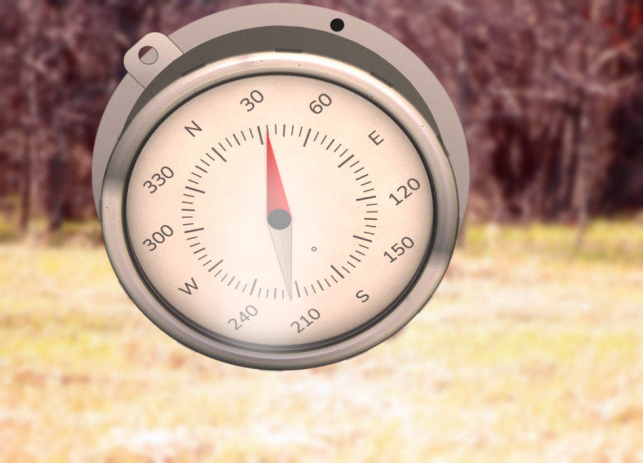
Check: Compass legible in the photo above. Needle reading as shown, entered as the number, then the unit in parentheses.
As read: 35 (°)
